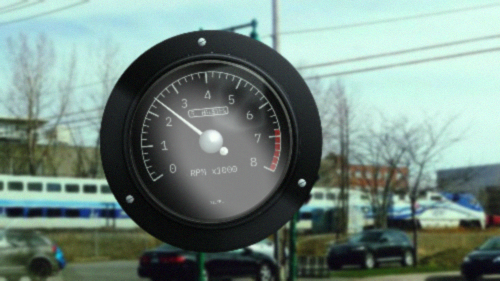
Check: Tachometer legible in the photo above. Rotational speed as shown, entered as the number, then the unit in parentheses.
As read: 2400 (rpm)
